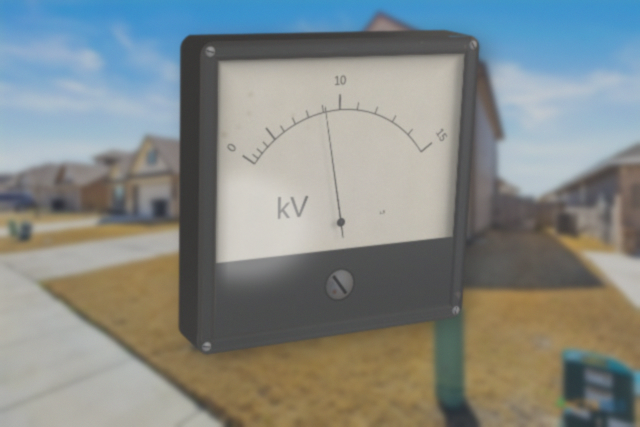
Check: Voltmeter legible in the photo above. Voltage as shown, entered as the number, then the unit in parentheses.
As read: 9 (kV)
